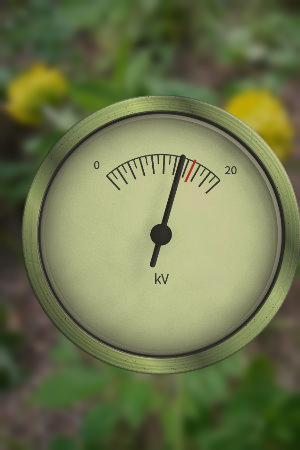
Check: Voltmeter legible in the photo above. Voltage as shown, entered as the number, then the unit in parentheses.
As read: 13 (kV)
